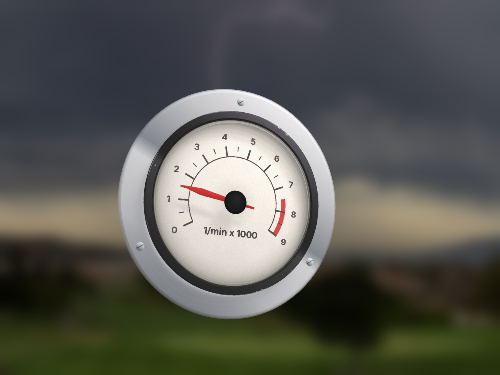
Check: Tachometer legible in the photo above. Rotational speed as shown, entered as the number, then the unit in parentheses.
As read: 1500 (rpm)
